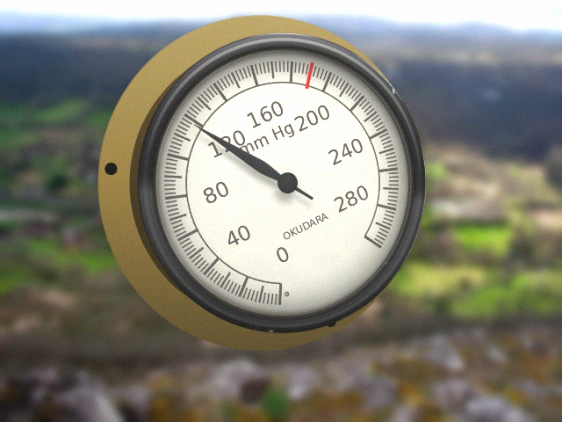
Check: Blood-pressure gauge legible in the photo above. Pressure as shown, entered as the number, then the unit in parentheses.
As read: 118 (mmHg)
